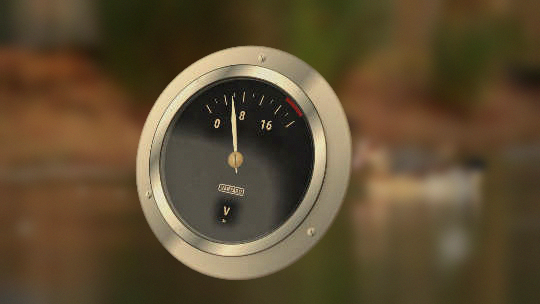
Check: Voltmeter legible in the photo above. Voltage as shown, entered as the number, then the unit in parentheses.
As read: 6 (V)
